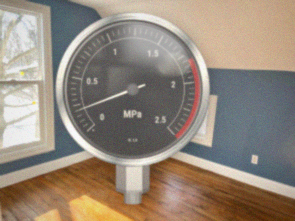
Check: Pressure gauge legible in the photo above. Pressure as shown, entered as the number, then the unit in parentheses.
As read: 0.2 (MPa)
